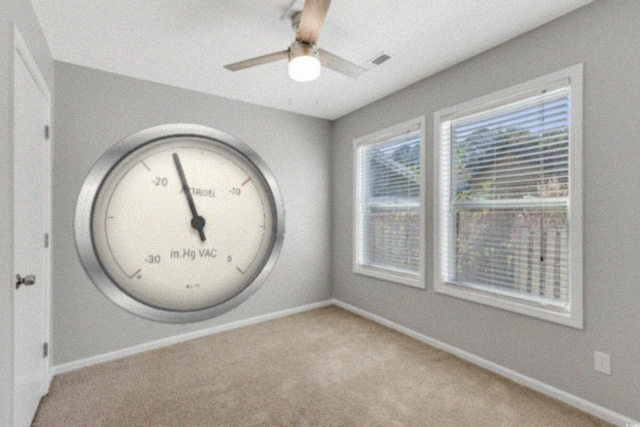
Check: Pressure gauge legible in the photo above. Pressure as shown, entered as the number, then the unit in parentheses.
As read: -17.5 (inHg)
